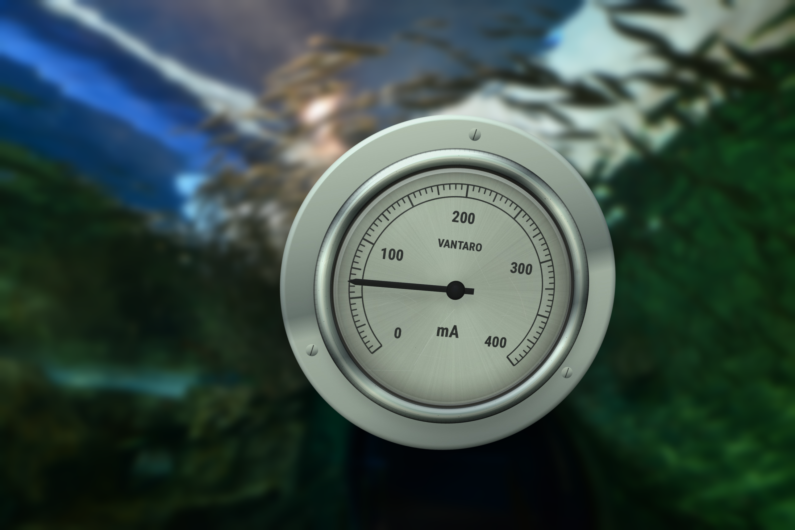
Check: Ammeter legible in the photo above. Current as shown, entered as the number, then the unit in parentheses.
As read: 65 (mA)
